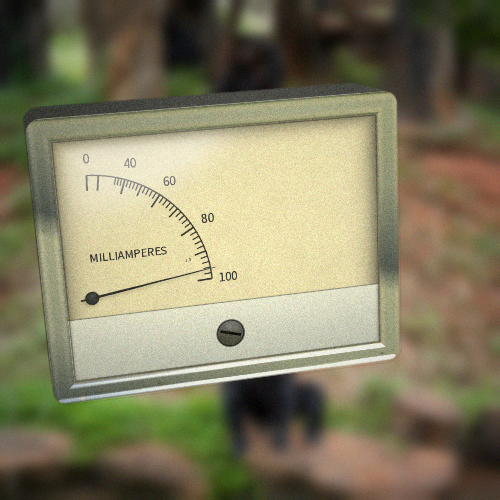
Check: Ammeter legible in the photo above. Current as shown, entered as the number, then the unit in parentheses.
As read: 96 (mA)
